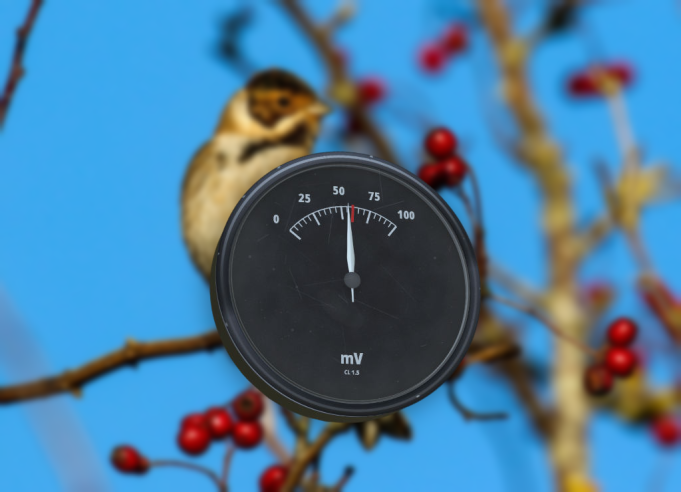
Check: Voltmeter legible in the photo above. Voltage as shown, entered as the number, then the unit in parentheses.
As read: 55 (mV)
